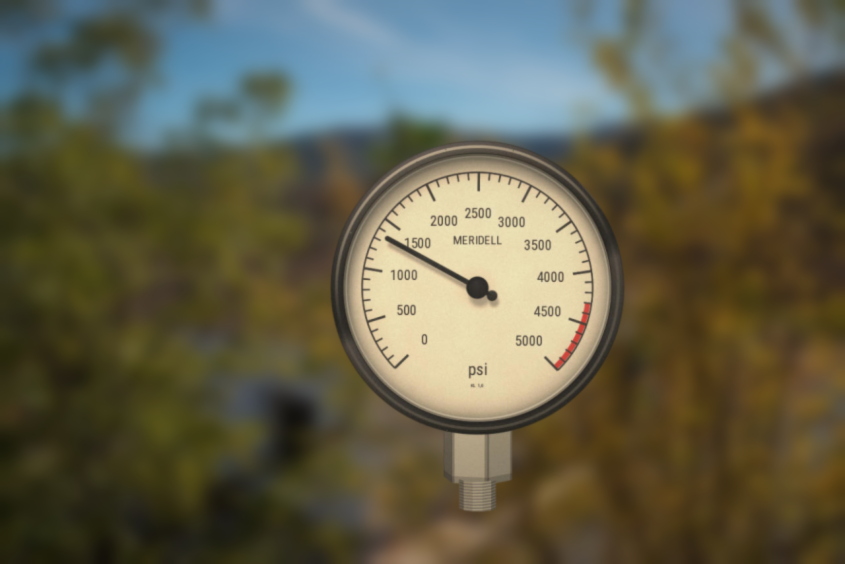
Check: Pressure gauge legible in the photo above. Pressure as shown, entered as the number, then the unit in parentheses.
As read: 1350 (psi)
